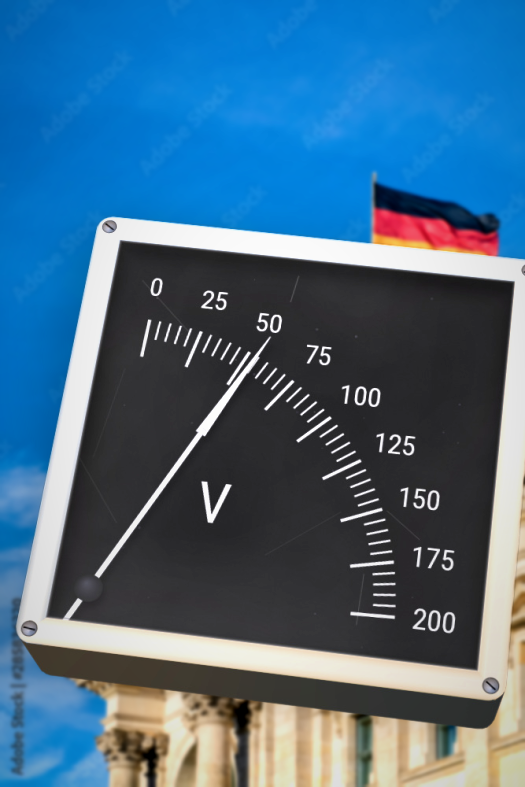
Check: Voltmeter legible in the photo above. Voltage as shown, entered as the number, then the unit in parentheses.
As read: 55 (V)
